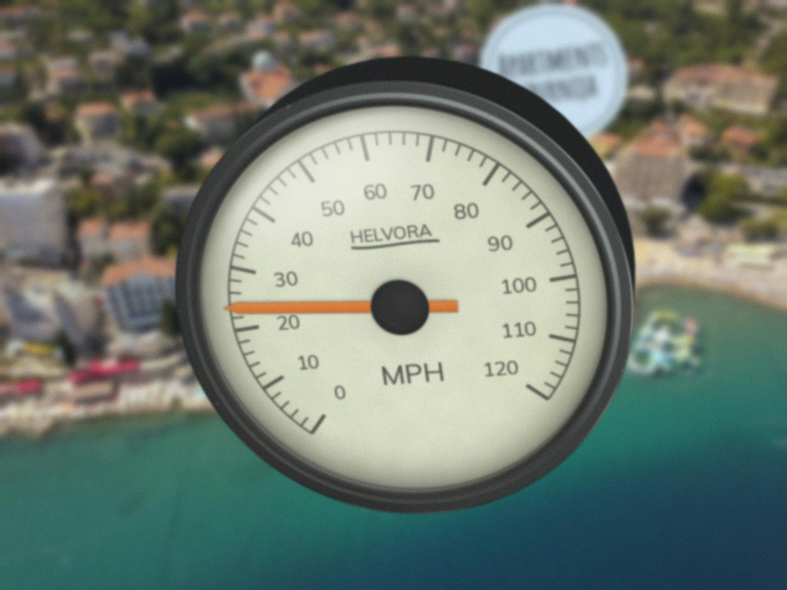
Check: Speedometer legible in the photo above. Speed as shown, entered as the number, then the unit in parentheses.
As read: 24 (mph)
